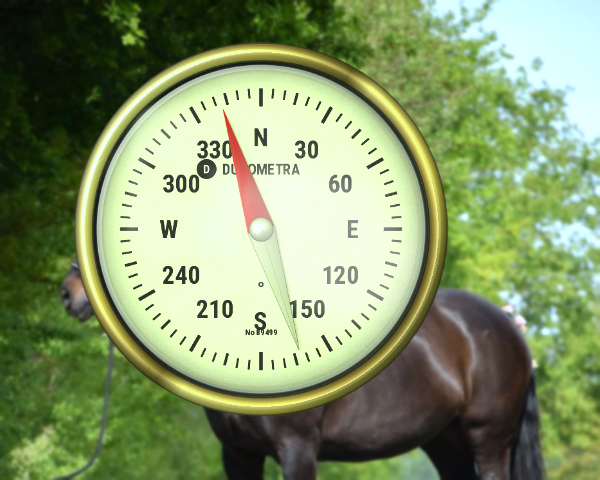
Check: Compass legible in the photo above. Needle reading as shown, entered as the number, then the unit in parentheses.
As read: 342.5 (°)
